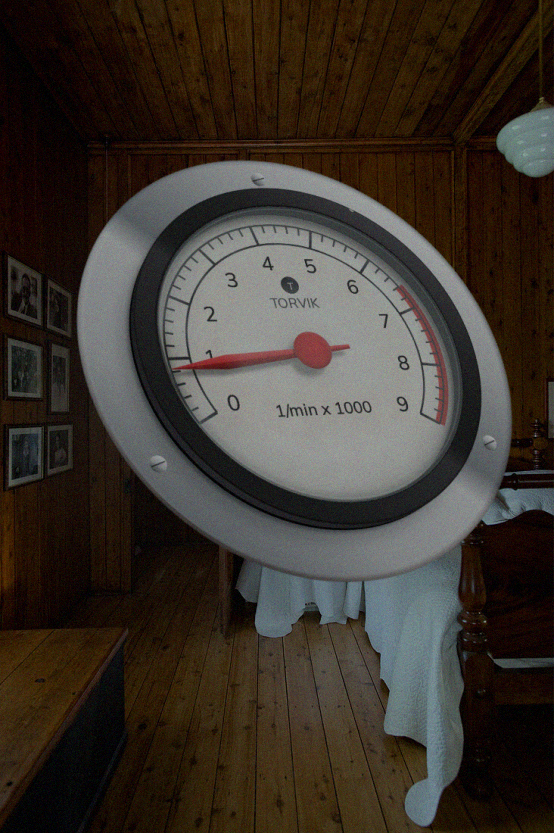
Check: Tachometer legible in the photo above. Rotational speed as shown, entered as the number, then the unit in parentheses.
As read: 800 (rpm)
